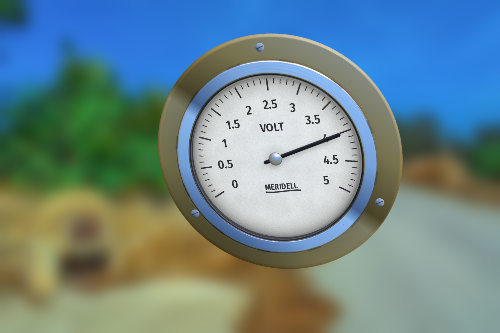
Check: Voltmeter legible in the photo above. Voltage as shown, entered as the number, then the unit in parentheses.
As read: 4 (V)
